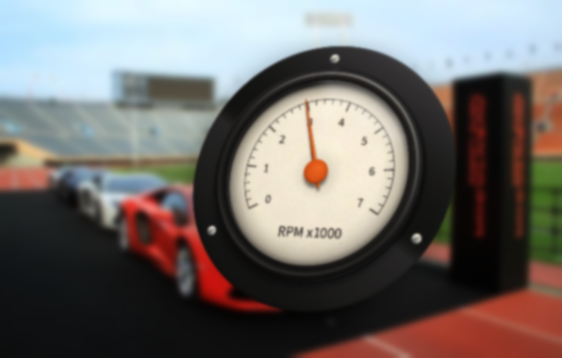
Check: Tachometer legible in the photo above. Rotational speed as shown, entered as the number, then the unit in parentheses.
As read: 3000 (rpm)
